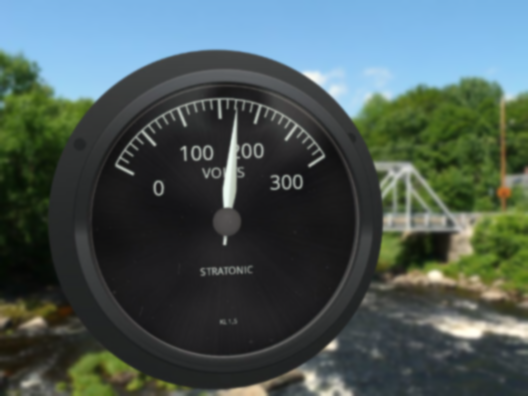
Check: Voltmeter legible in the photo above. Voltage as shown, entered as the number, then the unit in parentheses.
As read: 170 (V)
